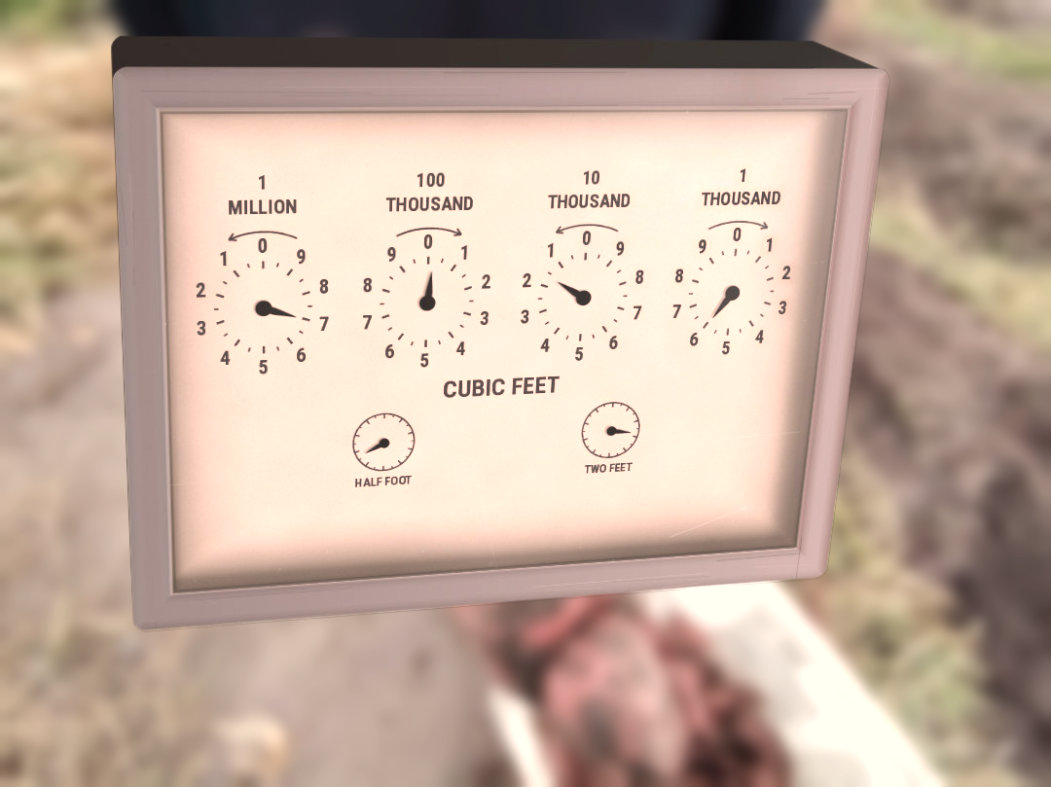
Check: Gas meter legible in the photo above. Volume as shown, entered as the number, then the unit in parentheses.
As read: 701600 (ft³)
